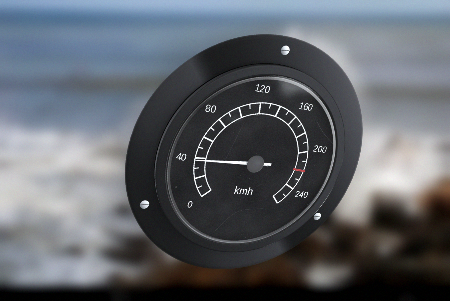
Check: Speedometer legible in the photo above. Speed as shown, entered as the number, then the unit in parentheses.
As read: 40 (km/h)
